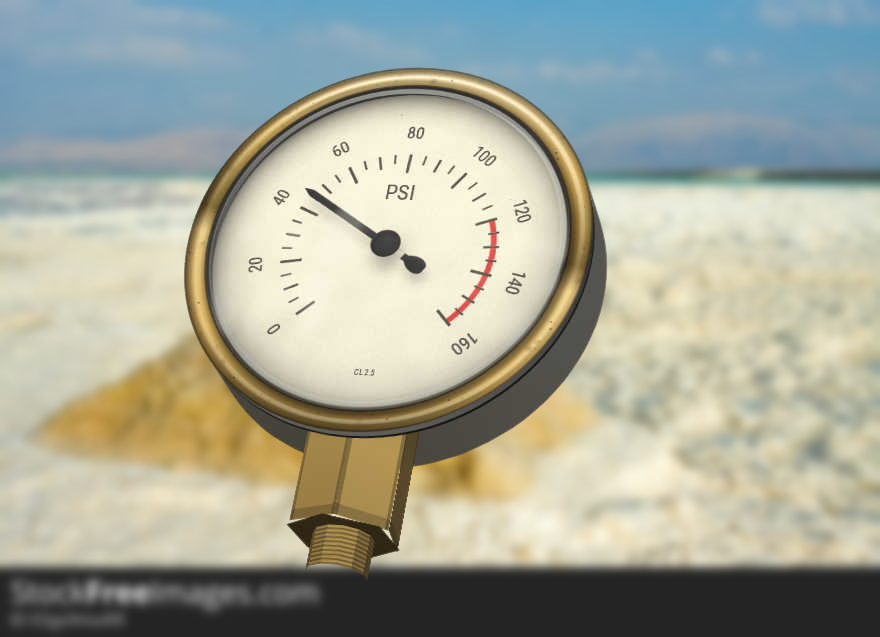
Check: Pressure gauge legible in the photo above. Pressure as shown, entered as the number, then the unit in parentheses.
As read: 45 (psi)
